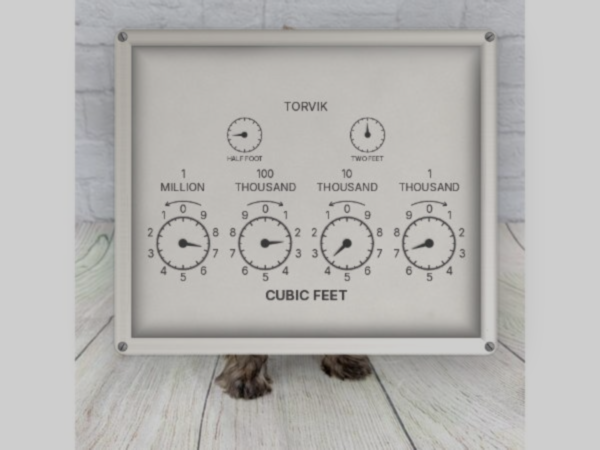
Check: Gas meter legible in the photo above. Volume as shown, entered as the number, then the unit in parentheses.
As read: 723700 (ft³)
